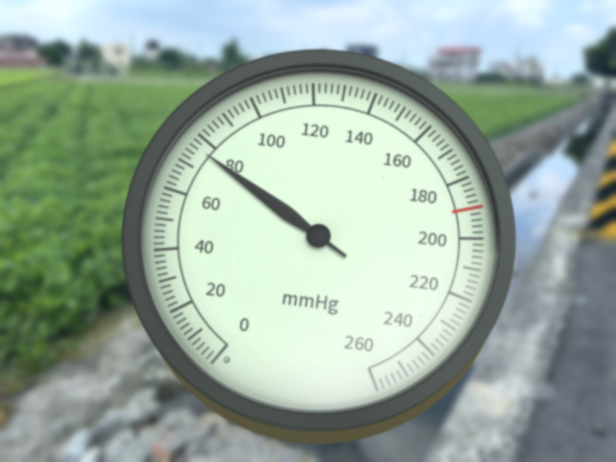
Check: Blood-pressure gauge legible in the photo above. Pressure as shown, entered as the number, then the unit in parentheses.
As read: 76 (mmHg)
